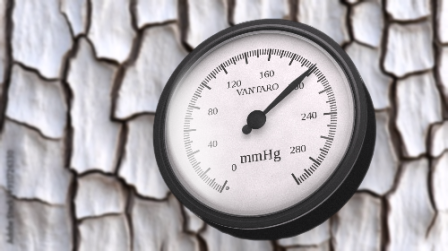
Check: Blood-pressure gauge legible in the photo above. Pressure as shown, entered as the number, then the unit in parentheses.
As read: 200 (mmHg)
